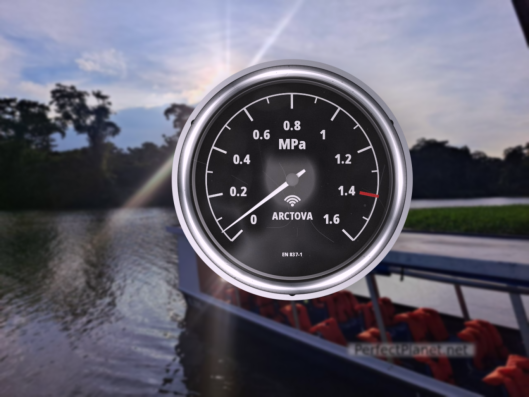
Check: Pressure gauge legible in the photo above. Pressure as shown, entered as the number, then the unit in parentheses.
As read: 0.05 (MPa)
